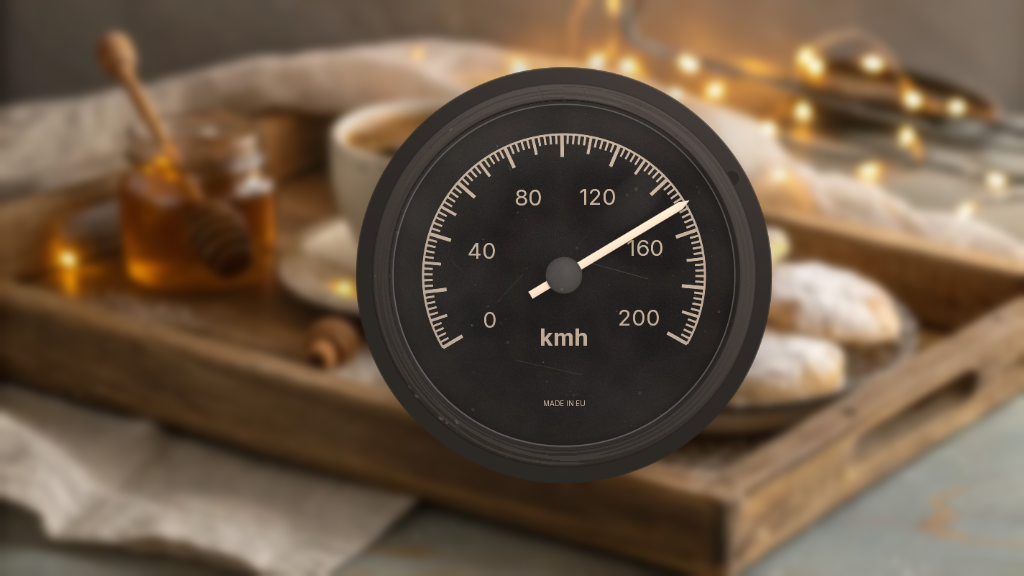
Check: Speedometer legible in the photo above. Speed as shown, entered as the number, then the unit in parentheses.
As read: 150 (km/h)
